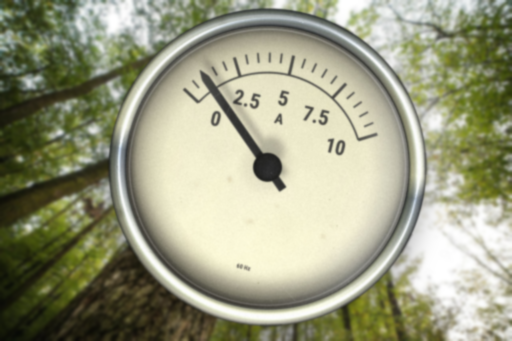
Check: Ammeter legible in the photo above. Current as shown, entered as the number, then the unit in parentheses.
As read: 1 (A)
